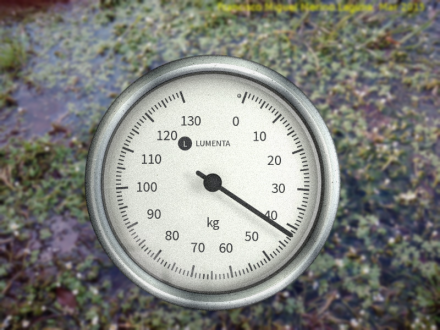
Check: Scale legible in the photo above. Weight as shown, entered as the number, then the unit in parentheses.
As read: 42 (kg)
